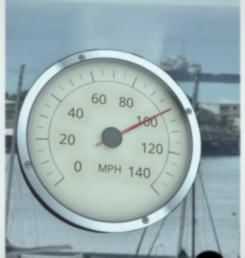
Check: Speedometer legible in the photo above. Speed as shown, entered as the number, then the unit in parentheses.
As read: 100 (mph)
